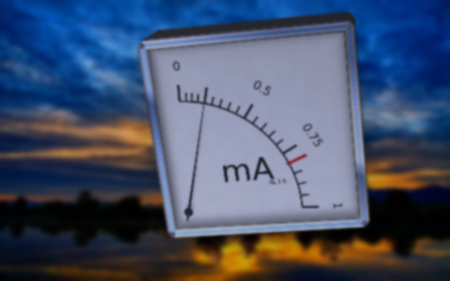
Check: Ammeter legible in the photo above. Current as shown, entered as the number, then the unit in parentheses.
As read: 0.25 (mA)
